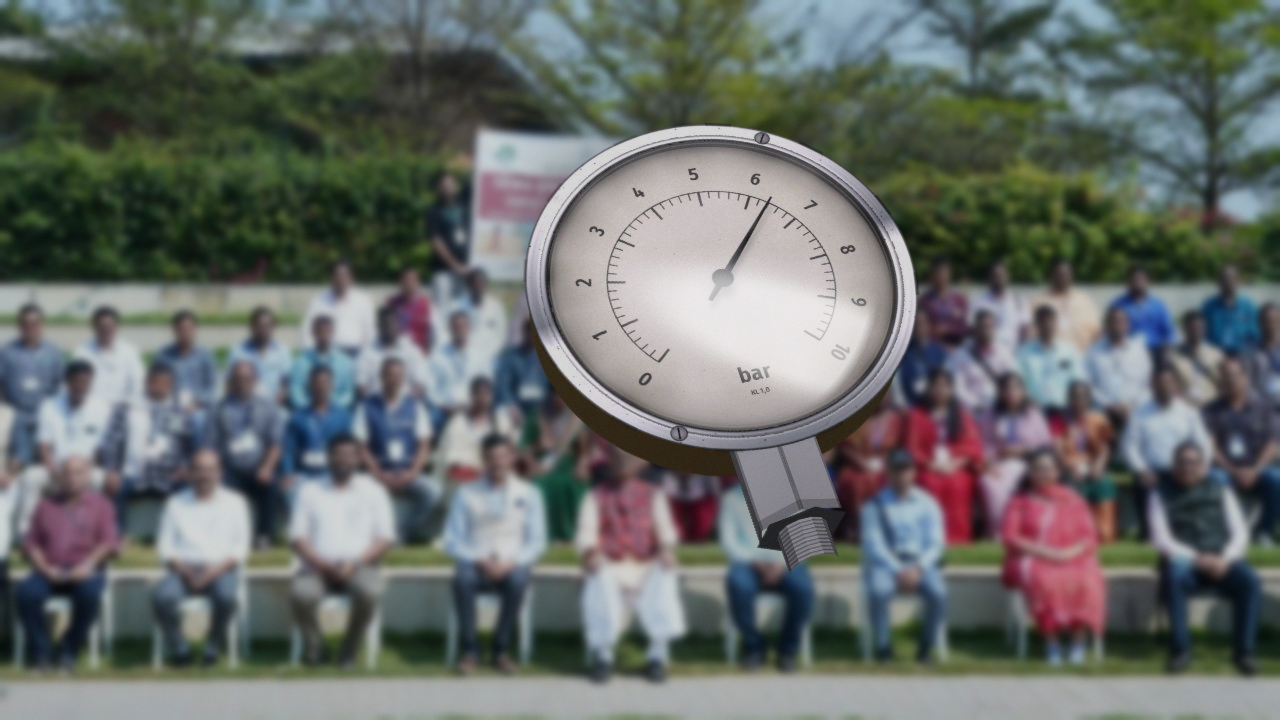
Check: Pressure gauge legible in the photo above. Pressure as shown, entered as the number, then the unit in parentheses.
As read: 6.4 (bar)
